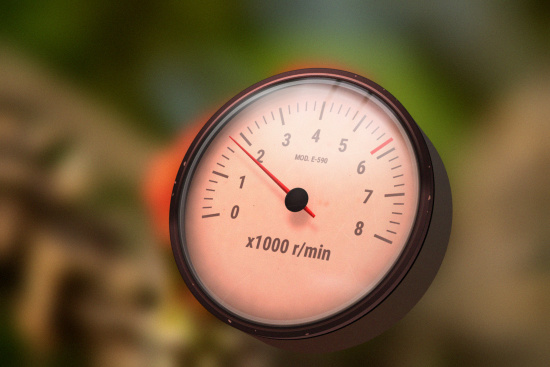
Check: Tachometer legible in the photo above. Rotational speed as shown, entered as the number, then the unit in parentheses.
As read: 1800 (rpm)
